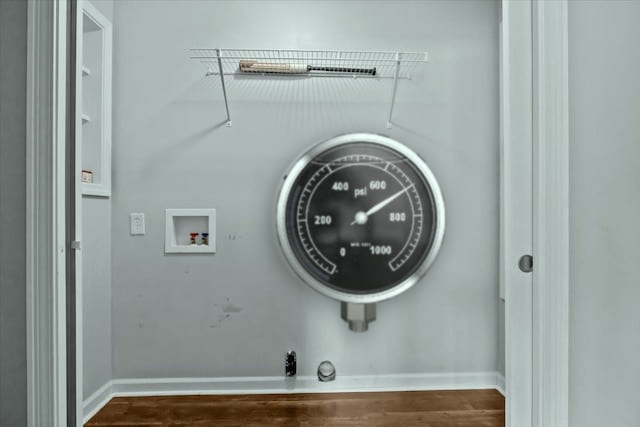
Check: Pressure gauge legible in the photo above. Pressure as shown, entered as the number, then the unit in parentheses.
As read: 700 (psi)
